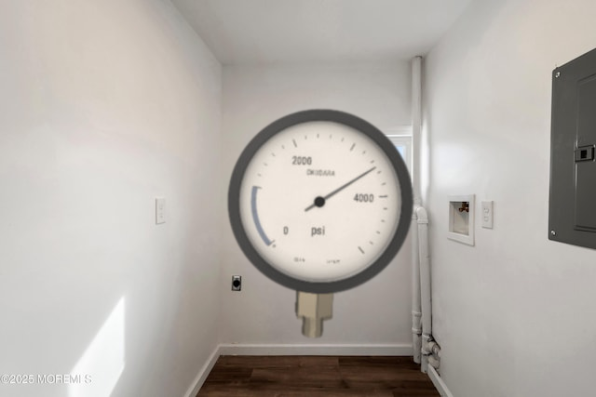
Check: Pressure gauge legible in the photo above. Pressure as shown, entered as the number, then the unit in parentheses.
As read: 3500 (psi)
